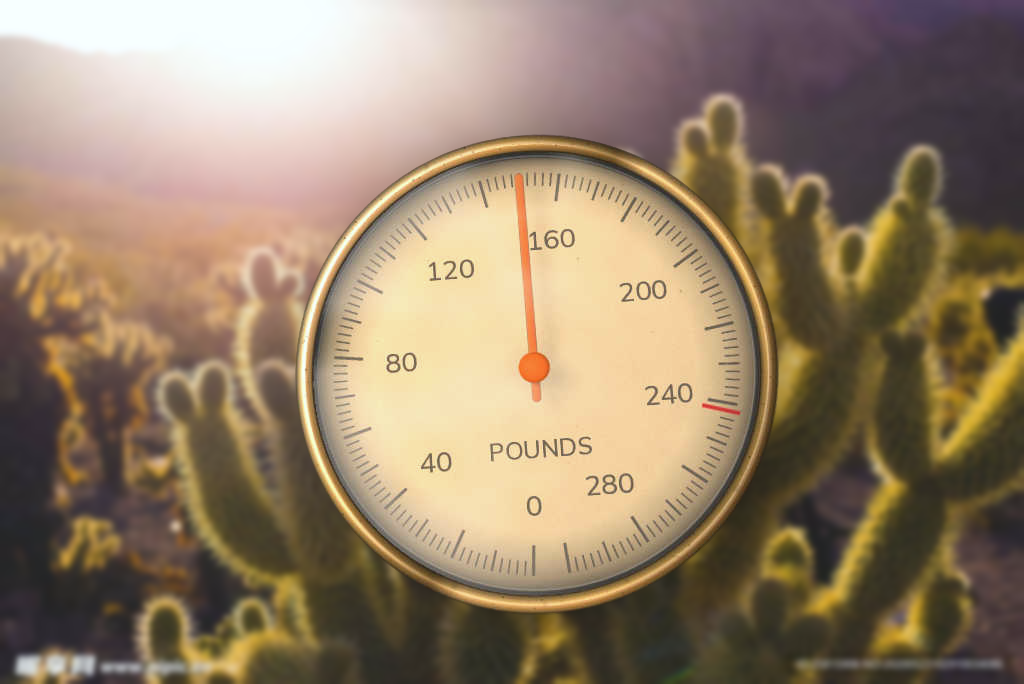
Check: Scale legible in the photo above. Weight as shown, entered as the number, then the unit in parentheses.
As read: 150 (lb)
